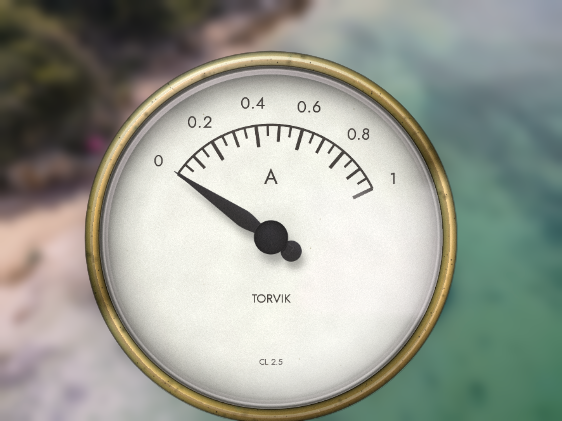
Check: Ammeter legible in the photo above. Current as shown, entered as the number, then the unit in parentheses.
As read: 0 (A)
